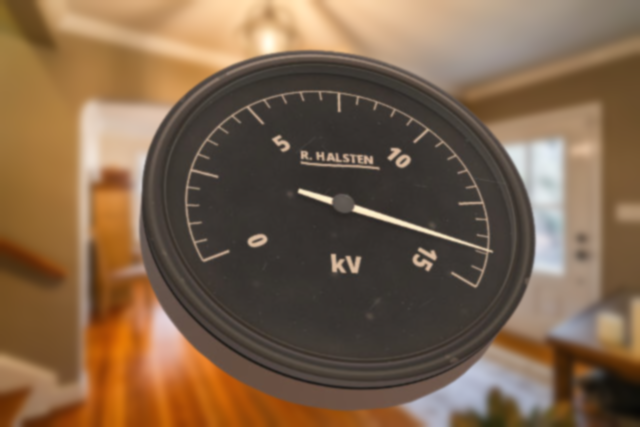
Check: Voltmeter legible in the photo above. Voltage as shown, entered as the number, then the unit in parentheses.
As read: 14 (kV)
